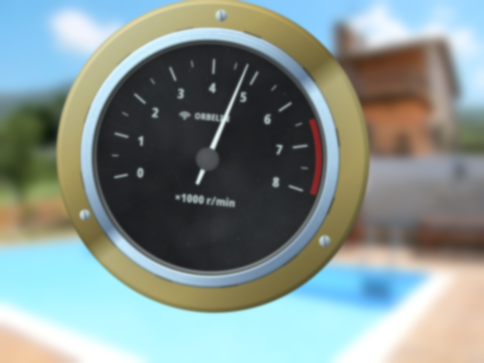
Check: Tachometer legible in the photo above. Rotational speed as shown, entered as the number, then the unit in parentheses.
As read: 4750 (rpm)
